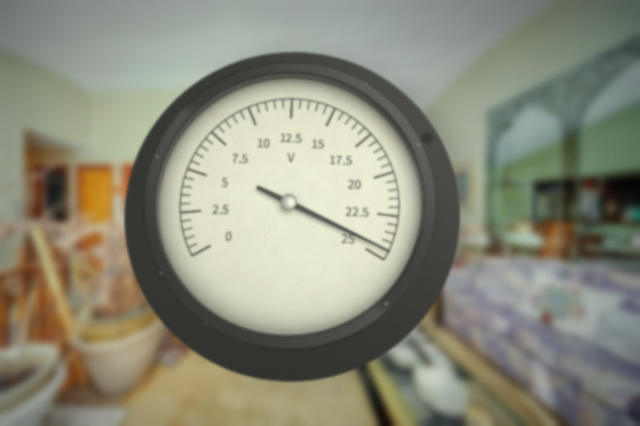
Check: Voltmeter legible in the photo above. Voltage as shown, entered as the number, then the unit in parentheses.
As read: 24.5 (V)
